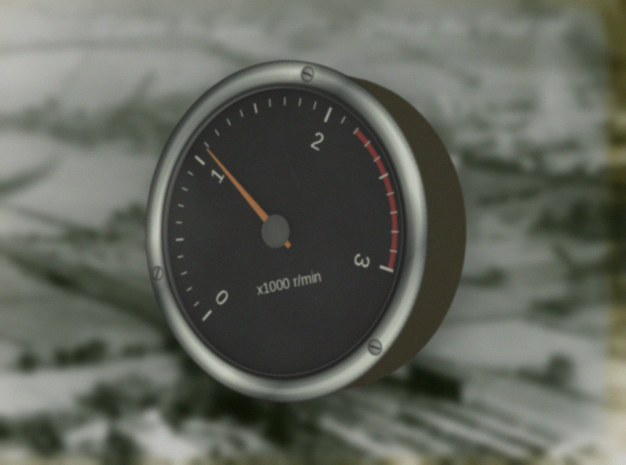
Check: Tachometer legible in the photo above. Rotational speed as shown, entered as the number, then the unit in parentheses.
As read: 1100 (rpm)
